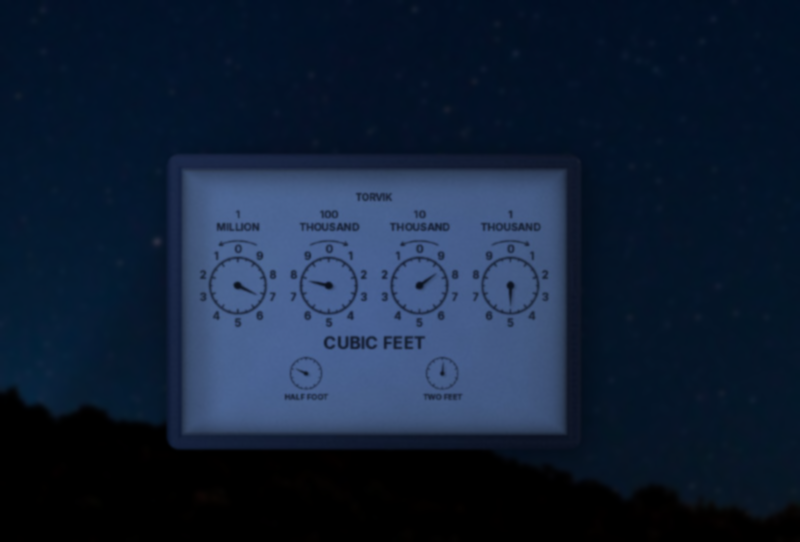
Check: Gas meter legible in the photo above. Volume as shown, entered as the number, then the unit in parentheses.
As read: 678500 (ft³)
